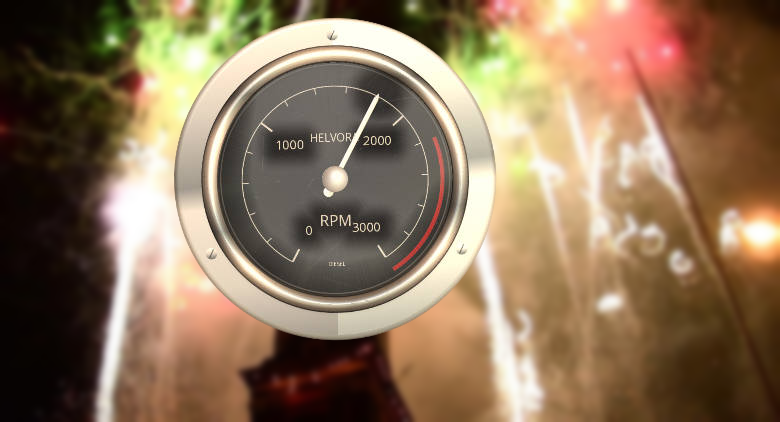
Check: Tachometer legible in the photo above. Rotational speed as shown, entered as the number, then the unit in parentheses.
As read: 1800 (rpm)
